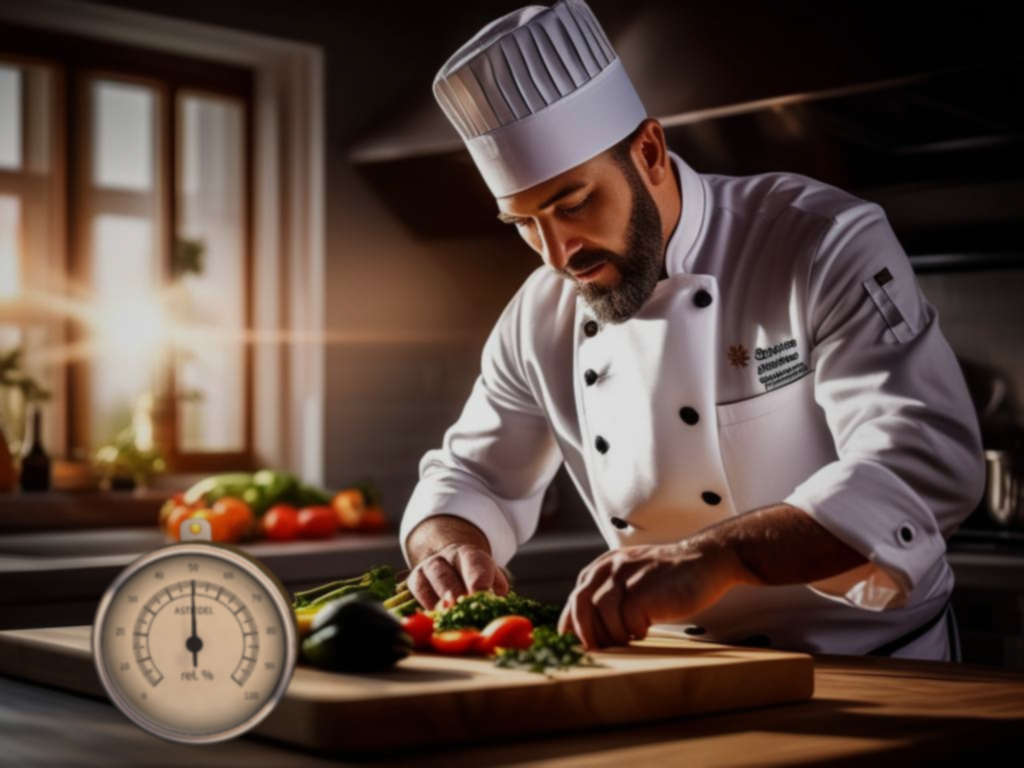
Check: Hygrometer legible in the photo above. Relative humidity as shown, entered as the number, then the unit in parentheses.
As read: 50 (%)
